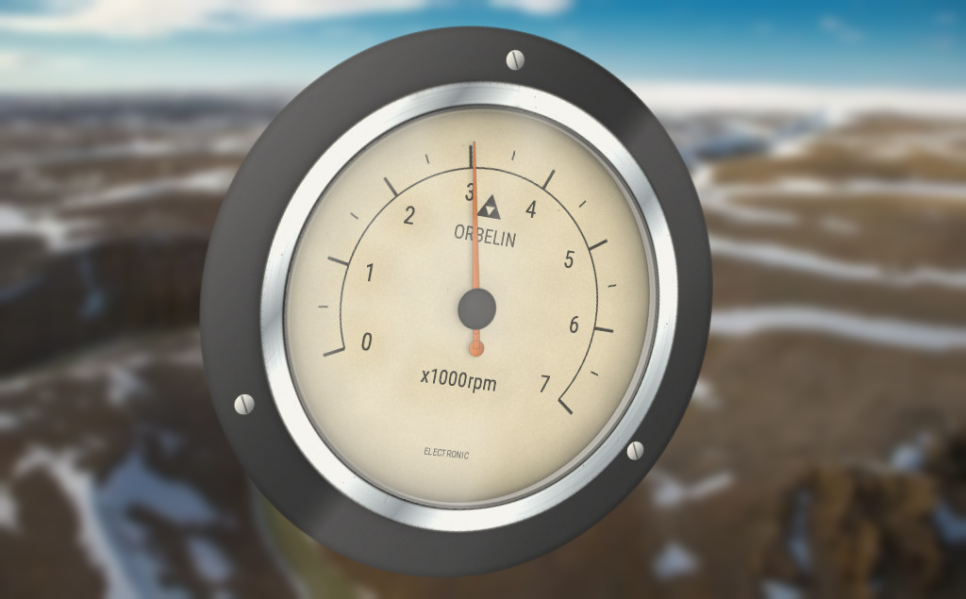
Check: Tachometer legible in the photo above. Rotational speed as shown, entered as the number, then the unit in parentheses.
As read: 3000 (rpm)
